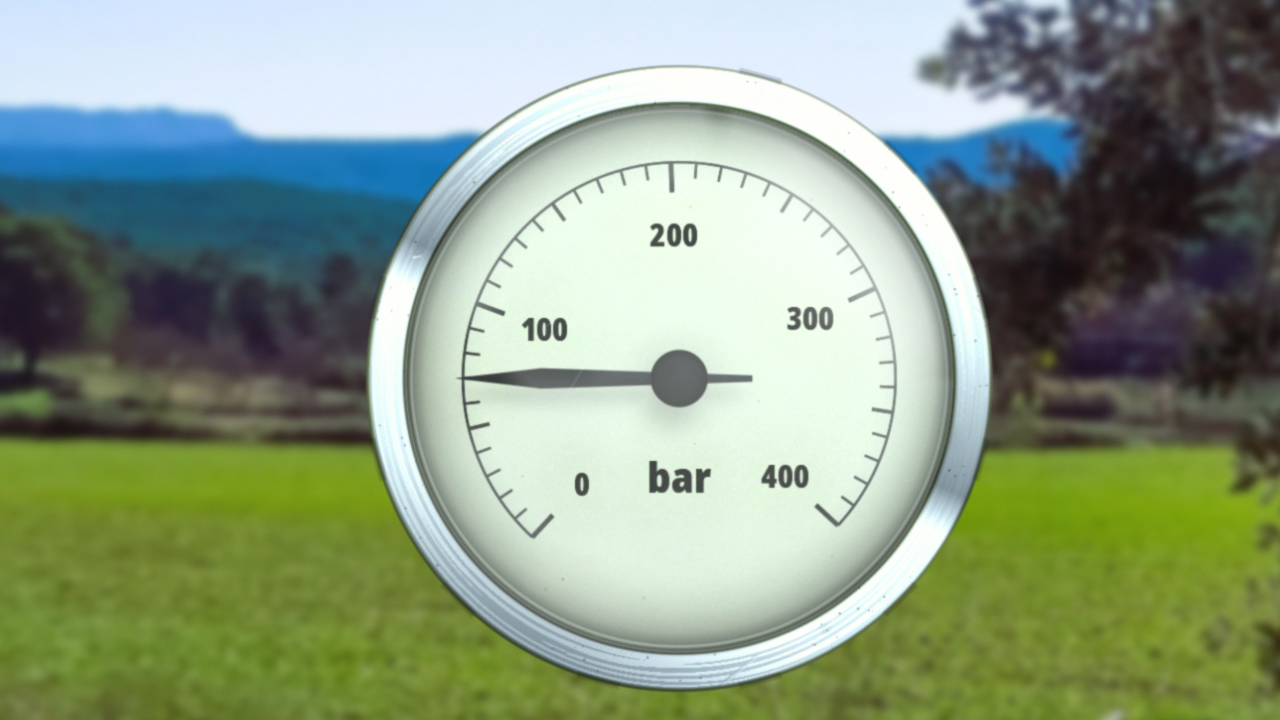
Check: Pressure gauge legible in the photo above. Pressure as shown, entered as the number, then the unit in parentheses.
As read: 70 (bar)
